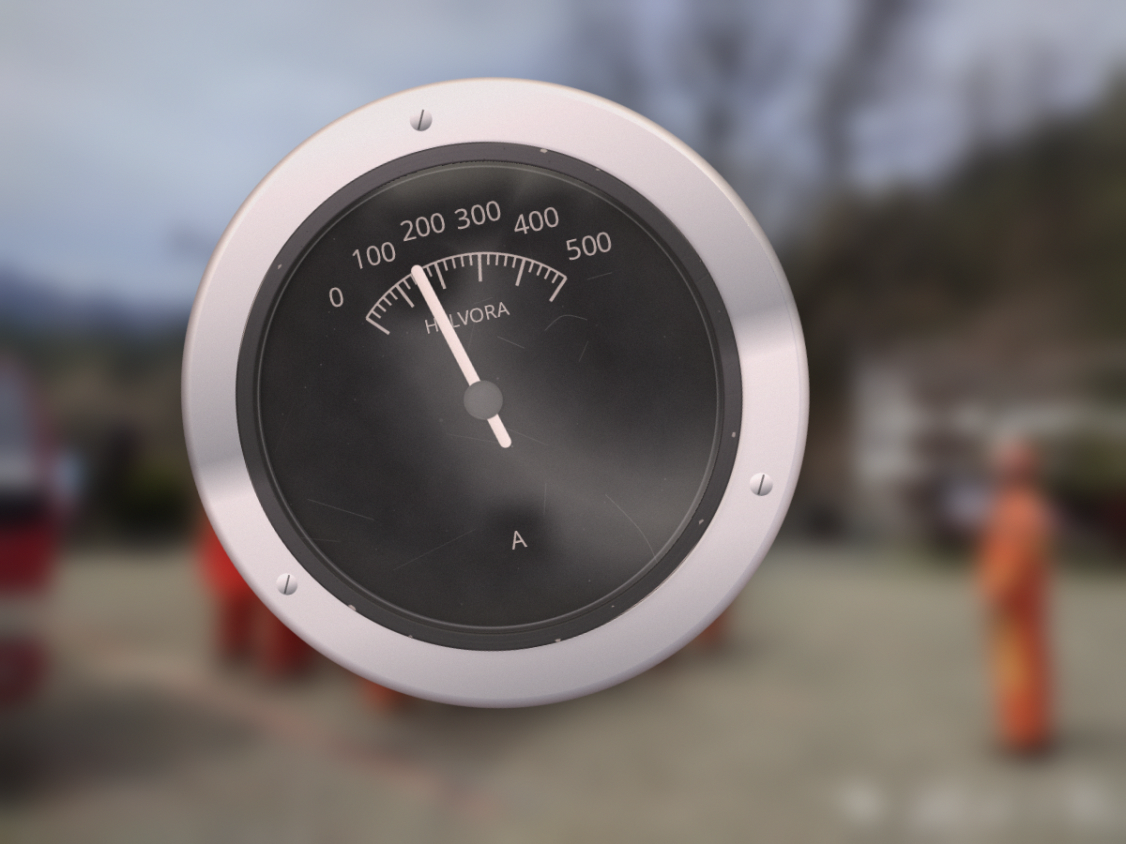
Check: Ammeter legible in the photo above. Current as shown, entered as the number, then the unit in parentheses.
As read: 160 (A)
